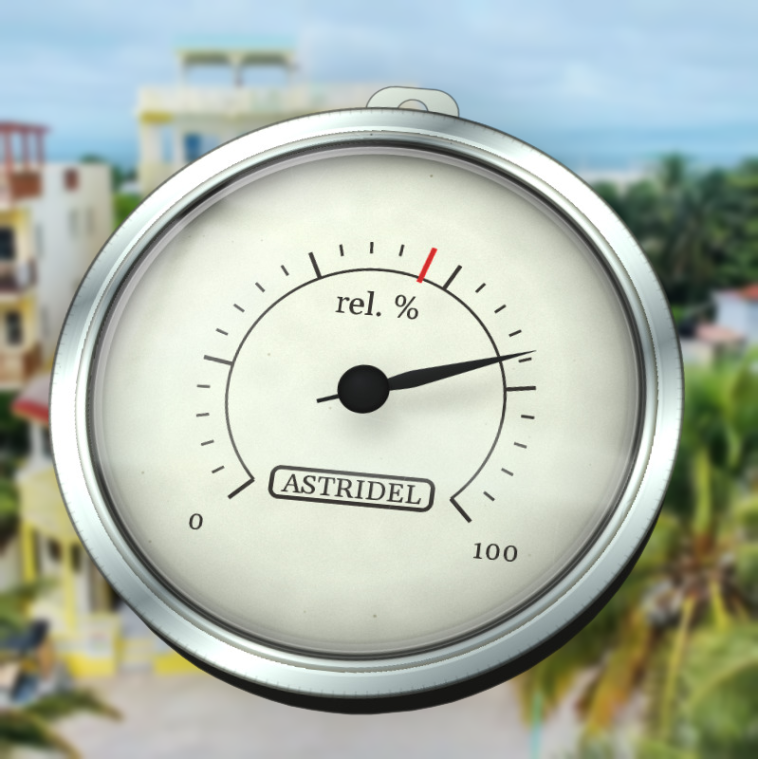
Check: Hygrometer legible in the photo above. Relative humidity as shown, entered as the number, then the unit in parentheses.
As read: 76 (%)
